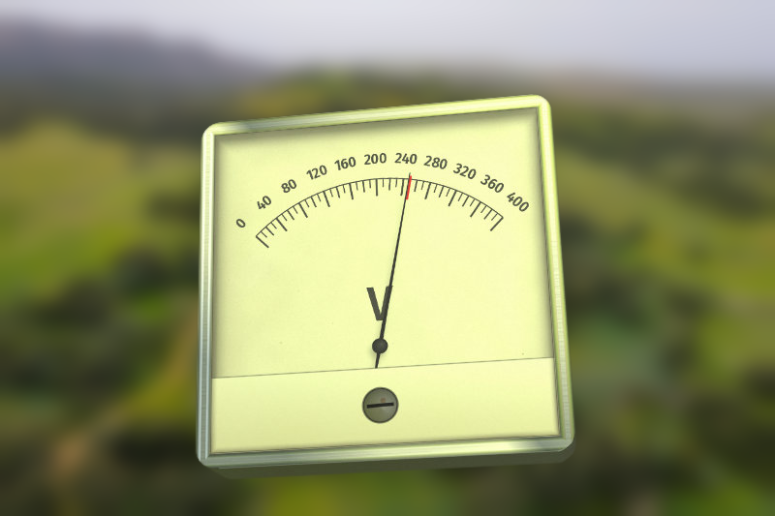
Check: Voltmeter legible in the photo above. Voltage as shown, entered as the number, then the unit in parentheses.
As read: 250 (V)
